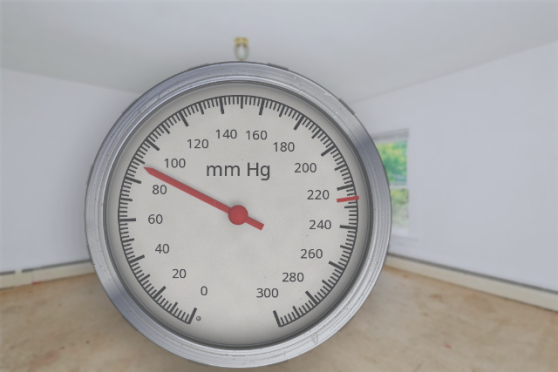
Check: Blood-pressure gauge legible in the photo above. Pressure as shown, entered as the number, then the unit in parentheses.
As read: 88 (mmHg)
